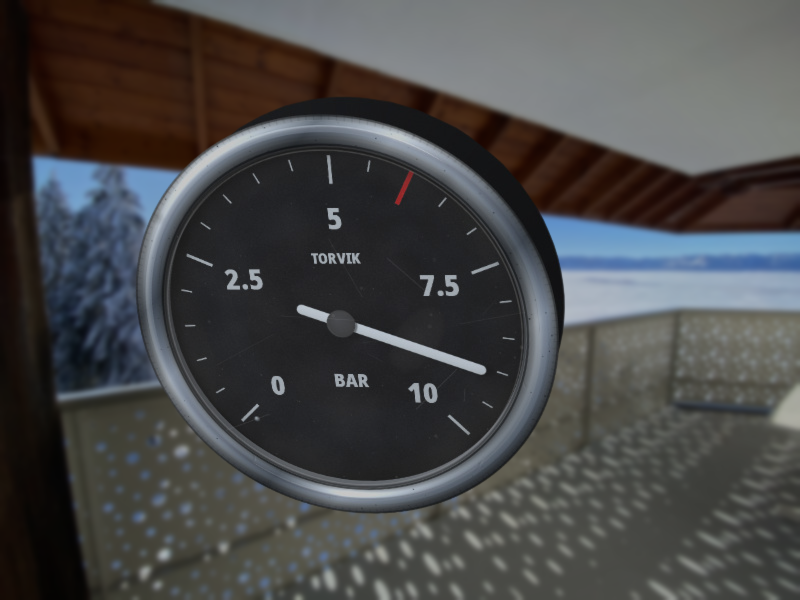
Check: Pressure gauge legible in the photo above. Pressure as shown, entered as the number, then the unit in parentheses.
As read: 9 (bar)
